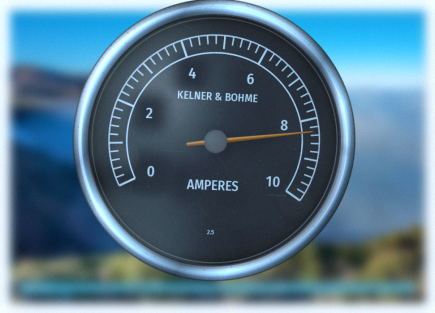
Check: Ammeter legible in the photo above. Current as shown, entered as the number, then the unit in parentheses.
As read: 8.3 (A)
